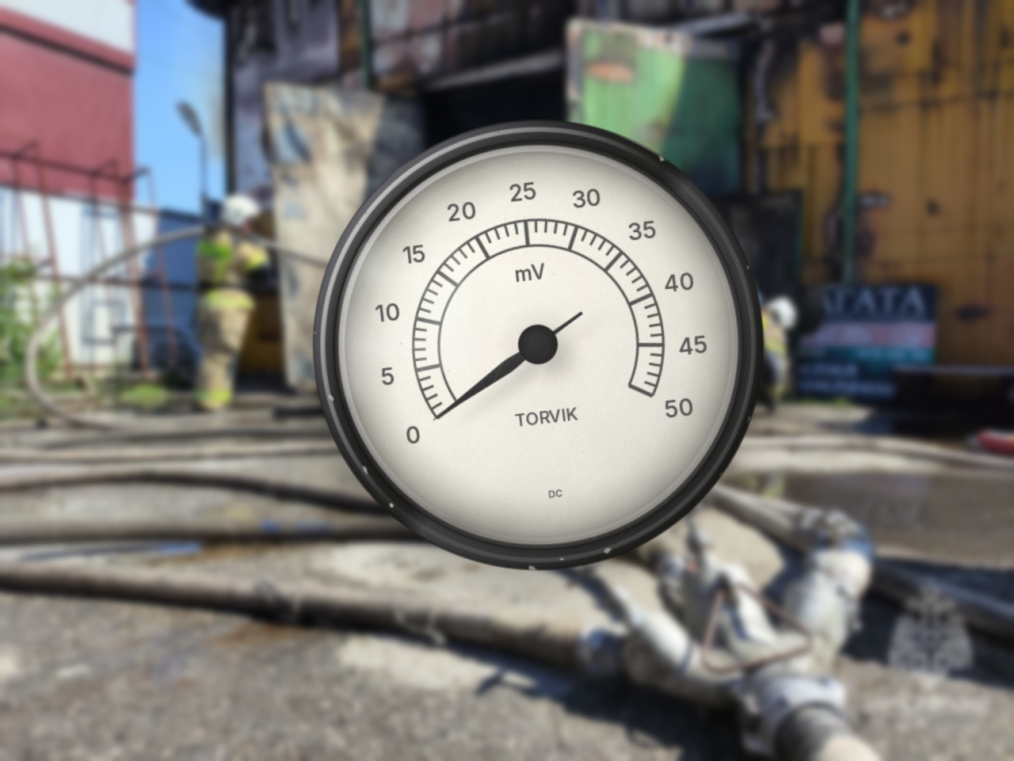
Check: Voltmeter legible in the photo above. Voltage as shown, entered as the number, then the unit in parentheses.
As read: 0 (mV)
